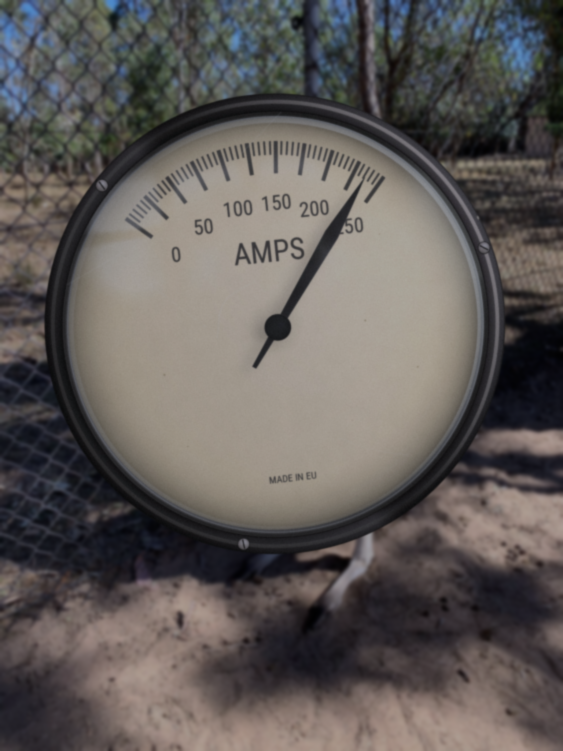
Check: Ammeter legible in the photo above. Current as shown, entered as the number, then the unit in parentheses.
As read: 235 (A)
